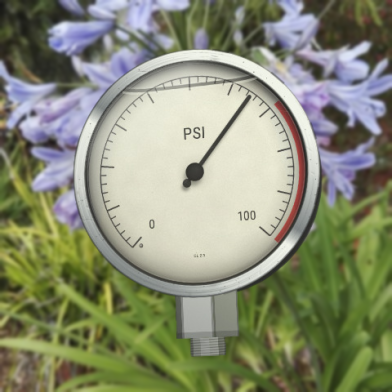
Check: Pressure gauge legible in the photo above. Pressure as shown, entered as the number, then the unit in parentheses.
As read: 65 (psi)
